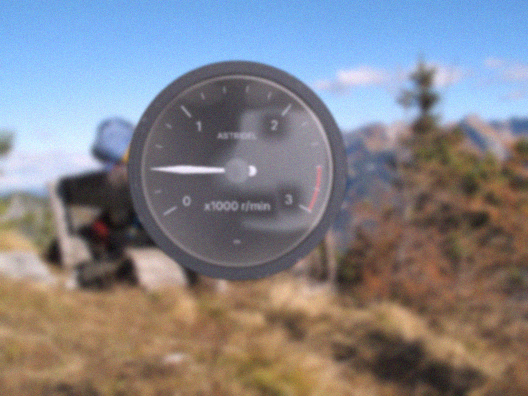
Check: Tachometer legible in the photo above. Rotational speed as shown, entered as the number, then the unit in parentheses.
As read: 400 (rpm)
